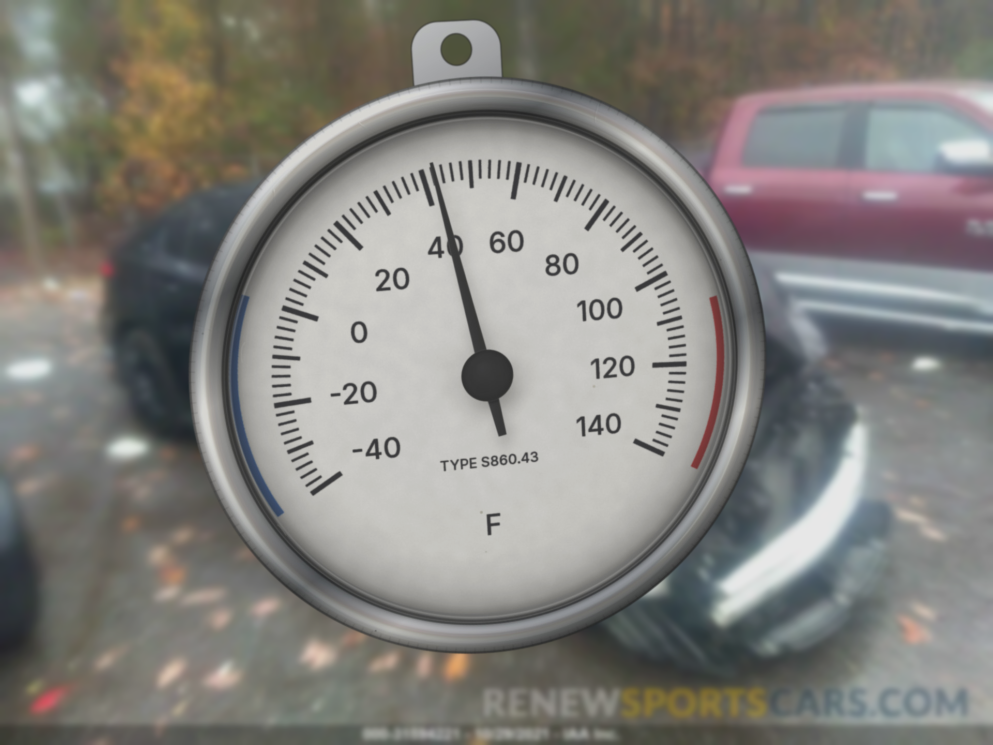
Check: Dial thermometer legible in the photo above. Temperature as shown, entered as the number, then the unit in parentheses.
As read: 42 (°F)
